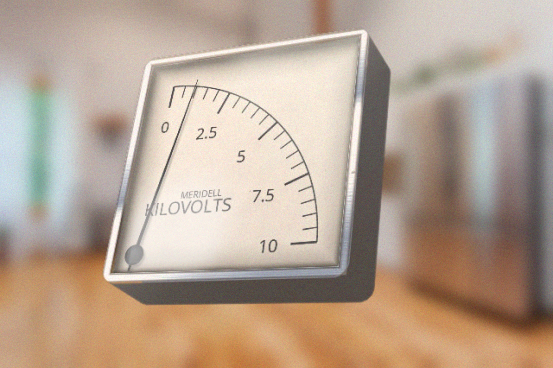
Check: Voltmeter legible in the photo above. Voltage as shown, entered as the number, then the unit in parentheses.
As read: 1 (kV)
